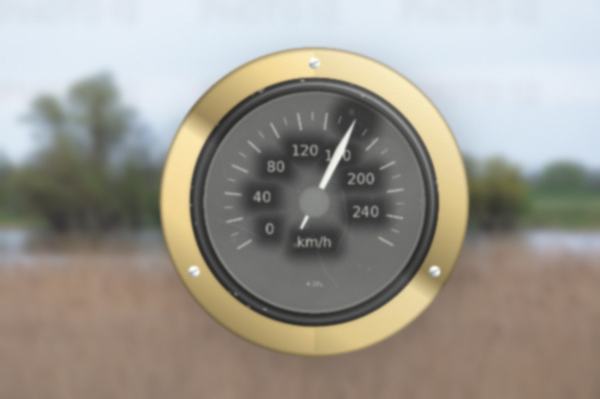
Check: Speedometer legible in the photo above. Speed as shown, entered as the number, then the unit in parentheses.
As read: 160 (km/h)
